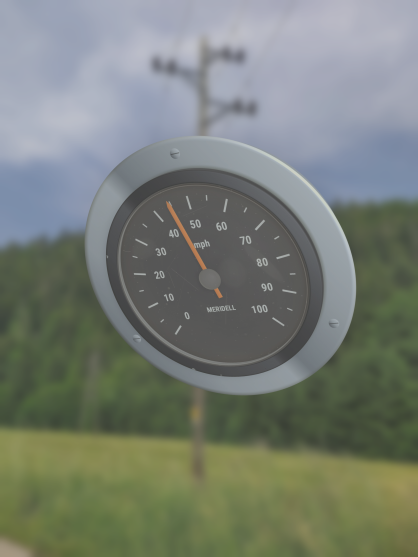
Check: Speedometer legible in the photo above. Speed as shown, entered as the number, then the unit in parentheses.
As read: 45 (mph)
